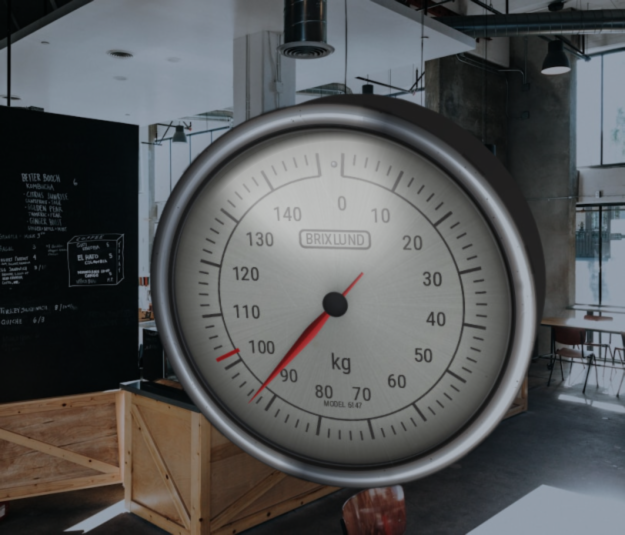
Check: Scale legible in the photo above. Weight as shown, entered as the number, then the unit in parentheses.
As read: 93 (kg)
